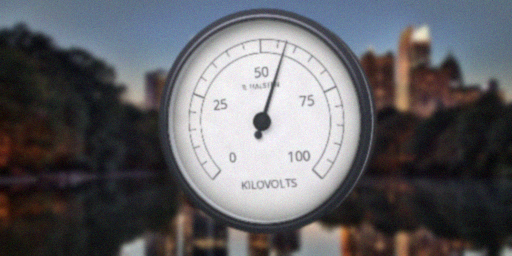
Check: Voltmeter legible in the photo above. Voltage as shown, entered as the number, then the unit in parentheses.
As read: 57.5 (kV)
